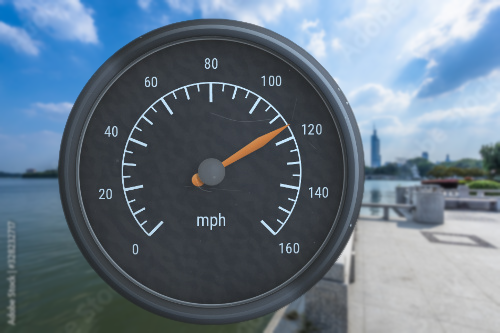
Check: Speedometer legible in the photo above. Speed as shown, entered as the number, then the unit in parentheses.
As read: 115 (mph)
